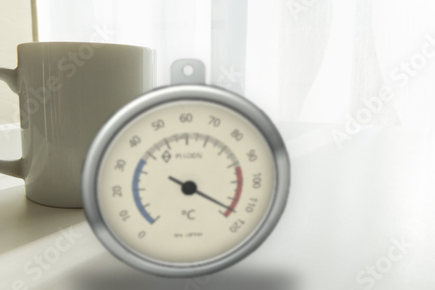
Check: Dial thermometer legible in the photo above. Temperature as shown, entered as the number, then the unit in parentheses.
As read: 115 (°C)
